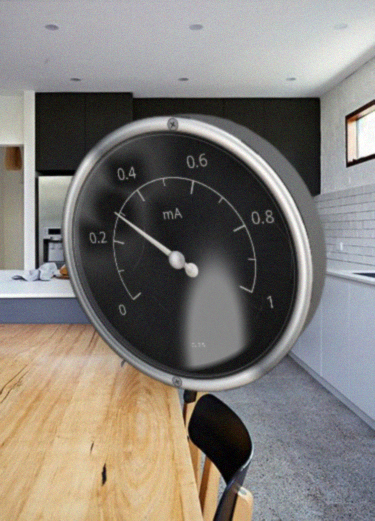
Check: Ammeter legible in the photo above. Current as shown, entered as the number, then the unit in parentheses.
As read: 0.3 (mA)
